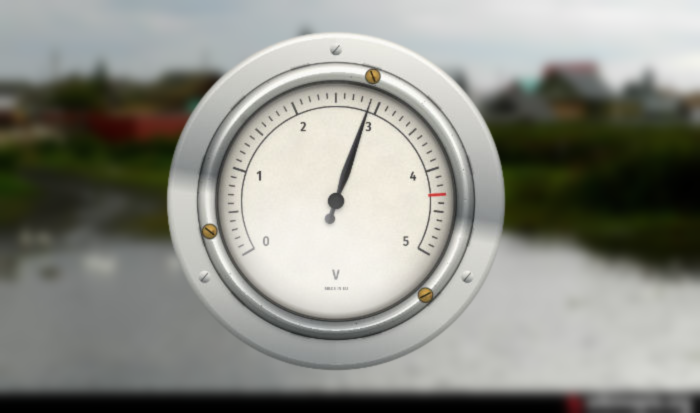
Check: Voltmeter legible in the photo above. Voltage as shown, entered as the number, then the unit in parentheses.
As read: 2.9 (V)
